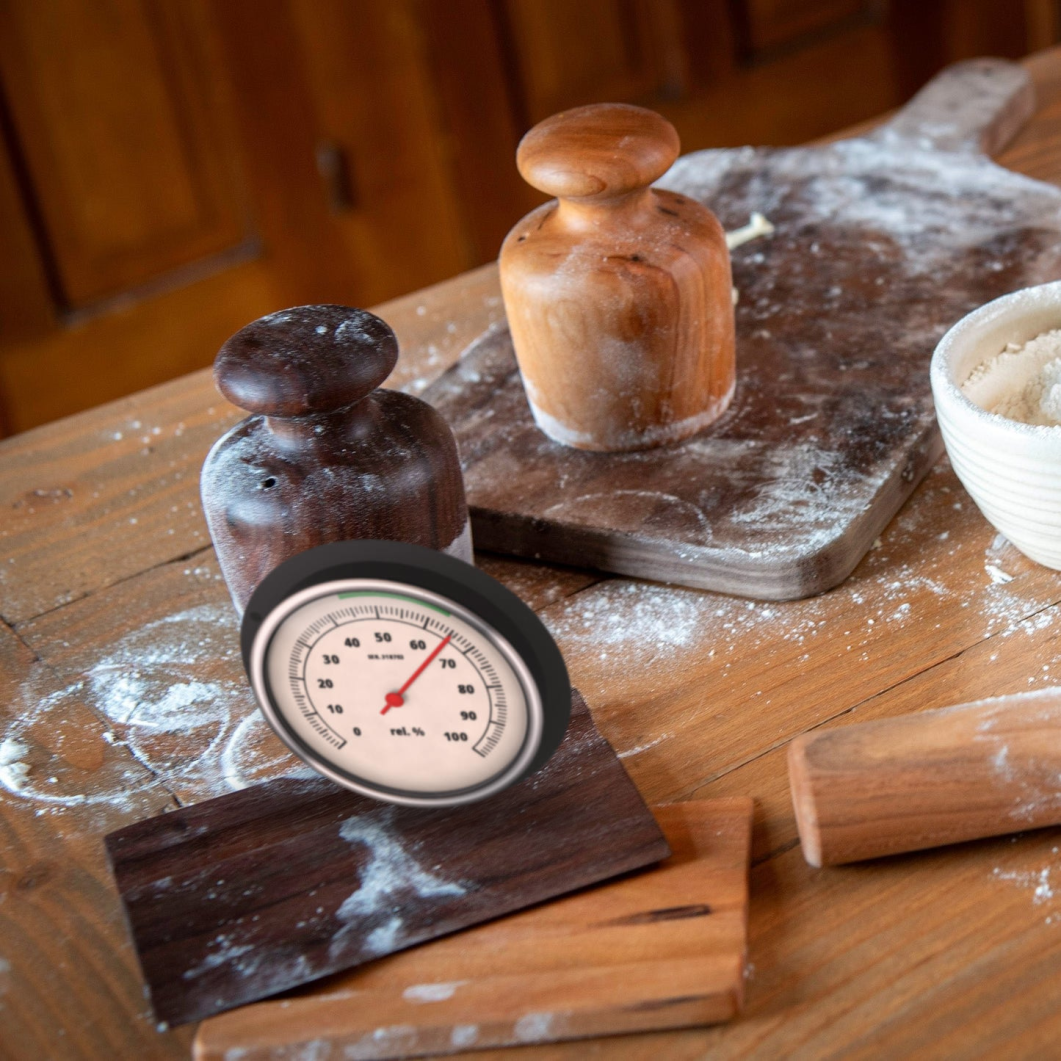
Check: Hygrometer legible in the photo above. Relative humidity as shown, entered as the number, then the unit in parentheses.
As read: 65 (%)
